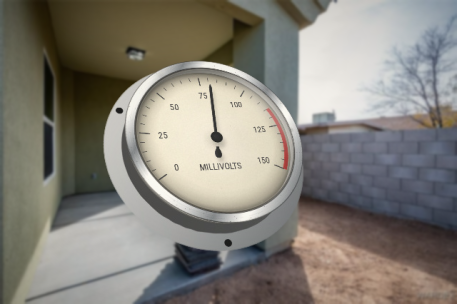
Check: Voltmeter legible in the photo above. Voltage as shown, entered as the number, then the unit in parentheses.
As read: 80 (mV)
